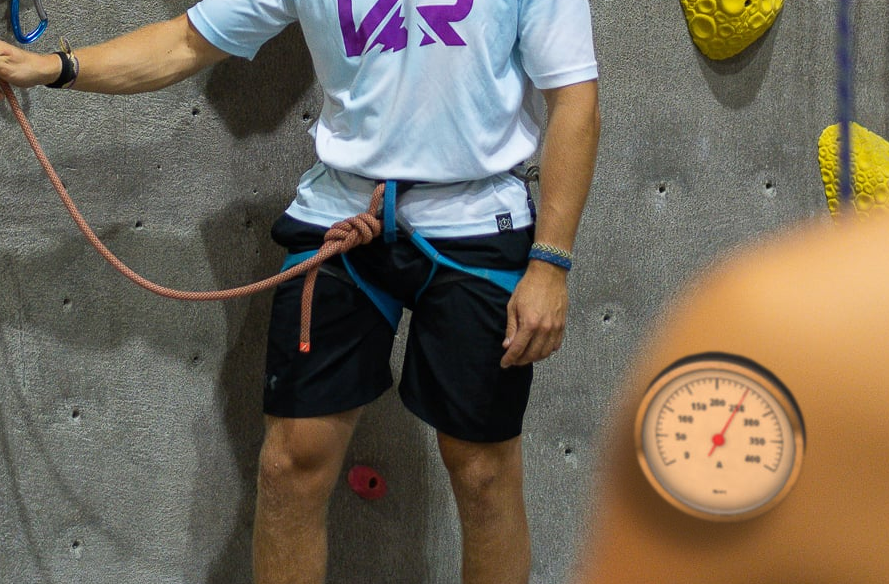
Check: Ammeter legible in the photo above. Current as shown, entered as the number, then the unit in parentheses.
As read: 250 (A)
